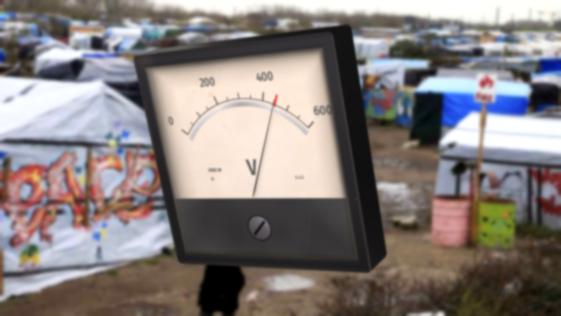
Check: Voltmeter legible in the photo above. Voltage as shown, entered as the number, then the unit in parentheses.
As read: 450 (V)
